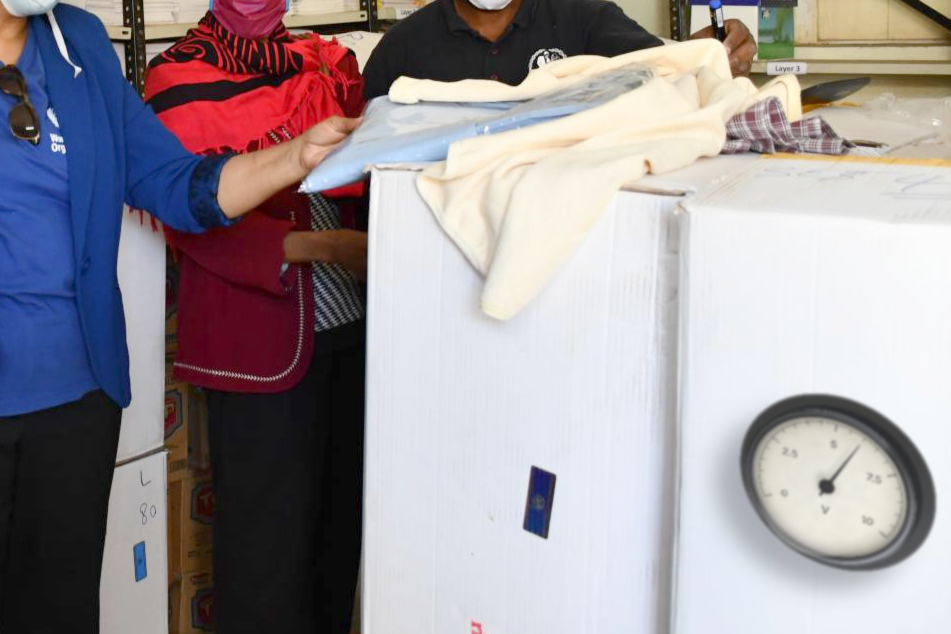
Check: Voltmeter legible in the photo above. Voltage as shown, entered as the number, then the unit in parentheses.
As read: 6 (V)
